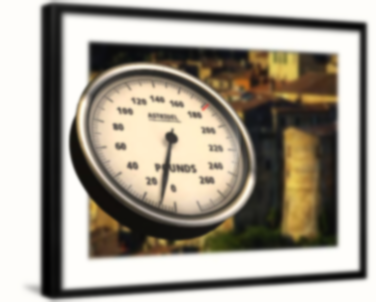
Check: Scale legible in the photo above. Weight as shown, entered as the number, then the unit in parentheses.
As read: 10 (lb)
